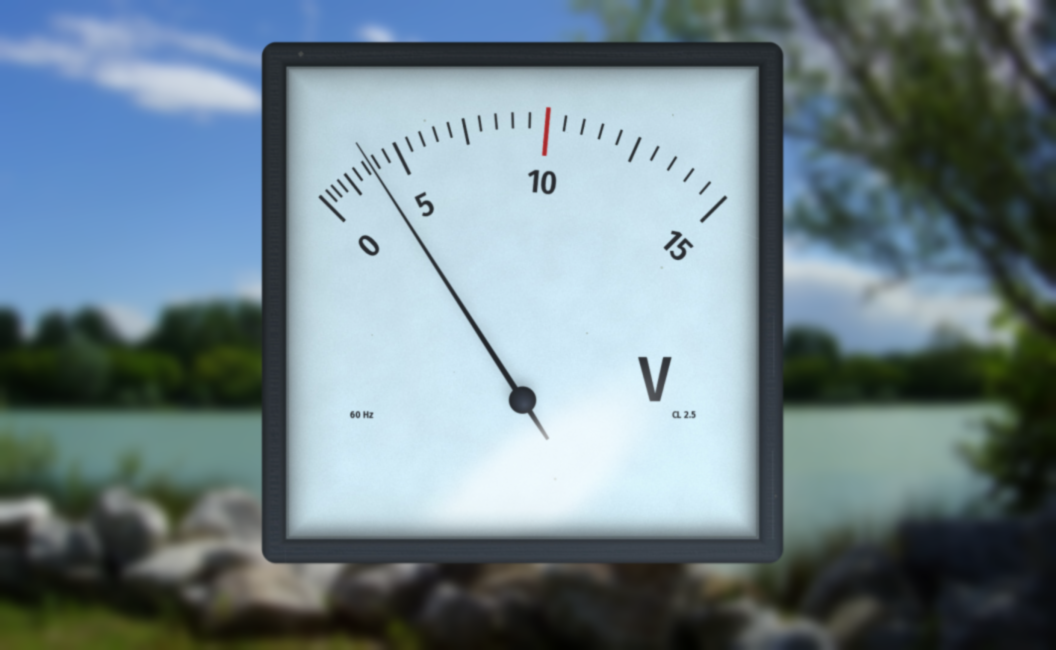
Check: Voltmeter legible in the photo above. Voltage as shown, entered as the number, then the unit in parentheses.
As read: 3.75 (V)
